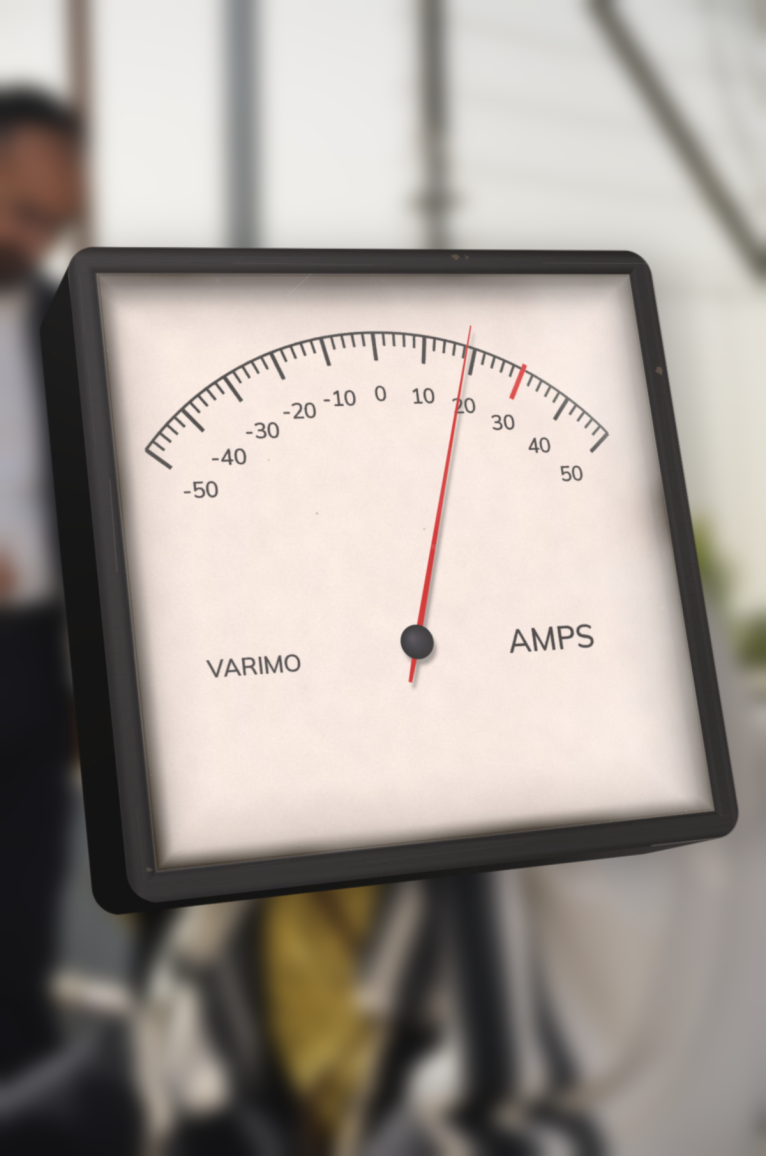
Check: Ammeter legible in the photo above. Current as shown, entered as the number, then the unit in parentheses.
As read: 18 (A)
